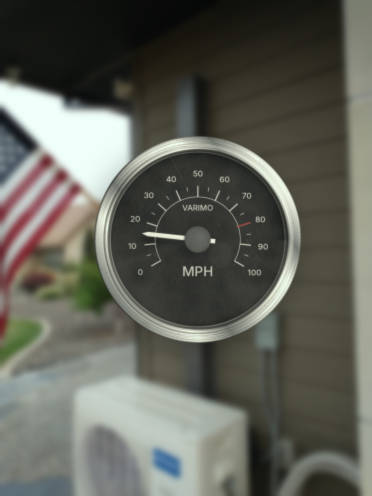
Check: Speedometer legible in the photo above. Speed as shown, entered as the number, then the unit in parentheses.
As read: 15 (mph)
